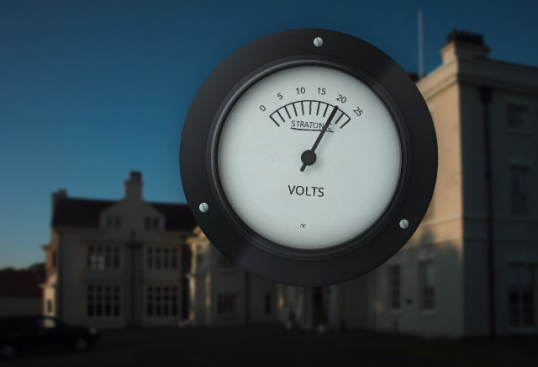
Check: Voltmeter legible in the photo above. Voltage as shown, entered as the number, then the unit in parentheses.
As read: 20 (V)
